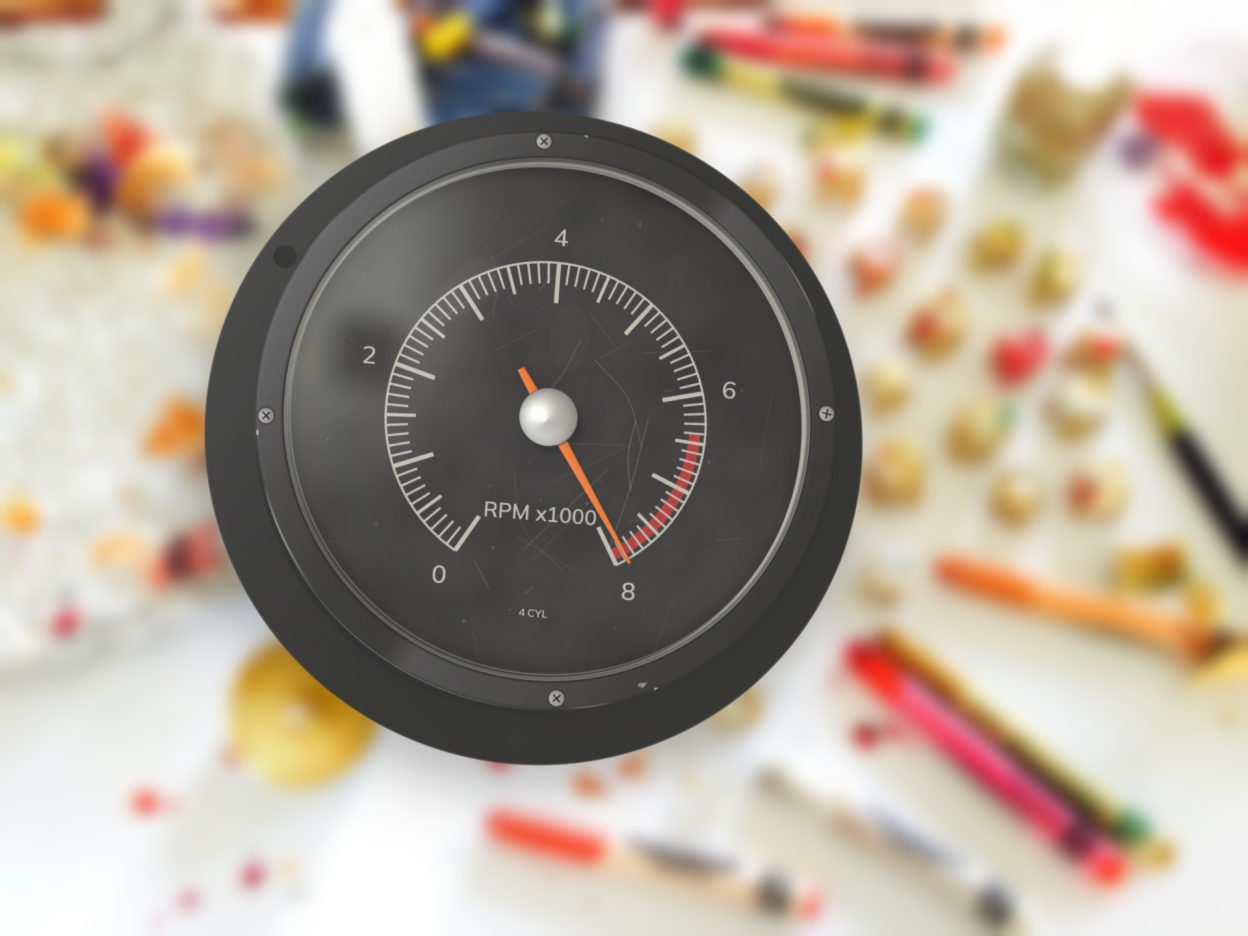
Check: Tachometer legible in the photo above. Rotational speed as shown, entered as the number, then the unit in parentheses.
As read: 7900 (rpm)
